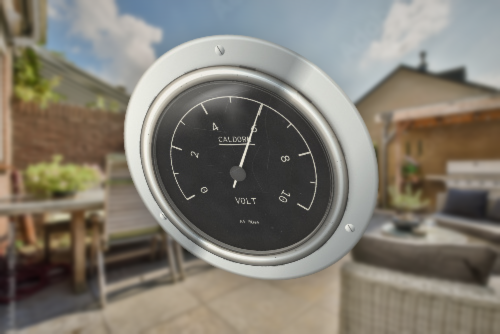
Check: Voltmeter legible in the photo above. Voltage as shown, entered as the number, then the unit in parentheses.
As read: 6 (V)
